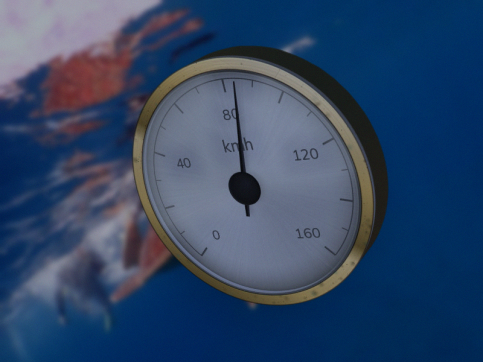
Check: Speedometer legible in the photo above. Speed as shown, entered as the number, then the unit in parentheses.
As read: 85 (km/h)
